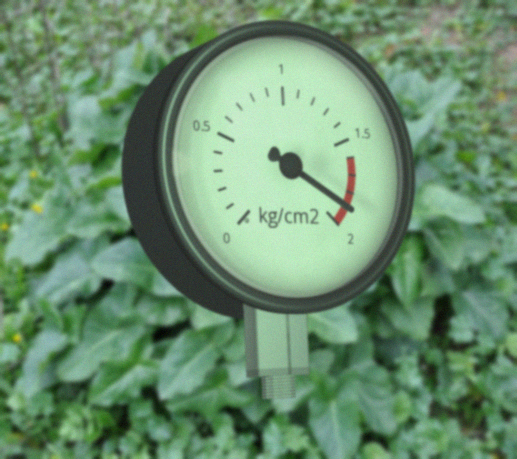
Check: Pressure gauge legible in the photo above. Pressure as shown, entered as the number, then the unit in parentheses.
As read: 1.9 (kg/cm²)
